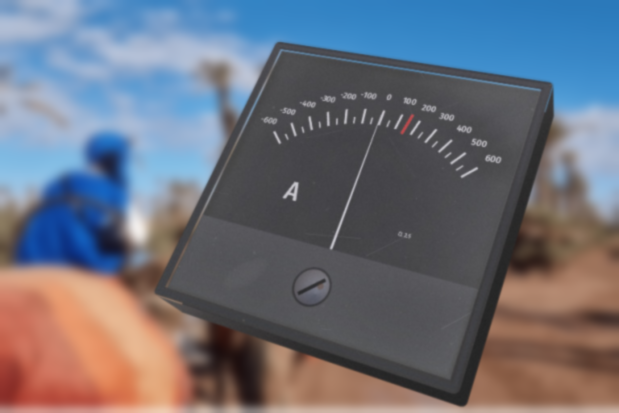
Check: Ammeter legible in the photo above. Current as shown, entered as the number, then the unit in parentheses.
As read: 0 (A)
